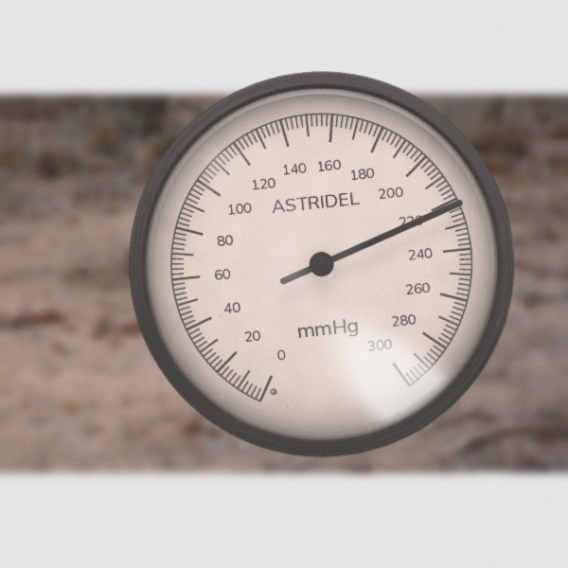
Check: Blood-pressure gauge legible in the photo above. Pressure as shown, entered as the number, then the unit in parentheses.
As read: 222 (mmHg)
